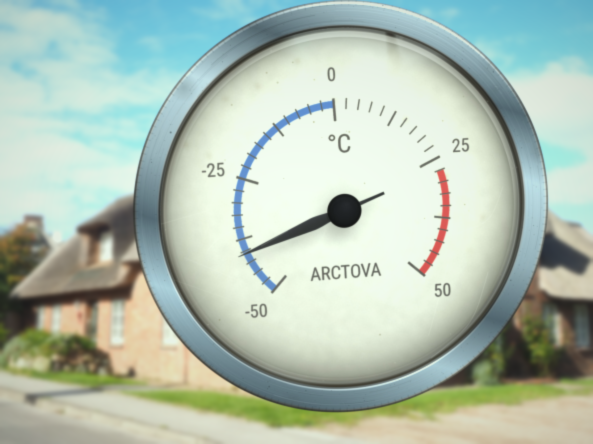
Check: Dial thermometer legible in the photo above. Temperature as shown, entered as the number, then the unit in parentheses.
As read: -40 (°C)
